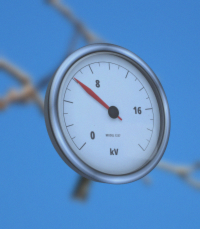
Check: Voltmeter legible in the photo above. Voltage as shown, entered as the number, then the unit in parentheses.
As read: 6 (kV)
